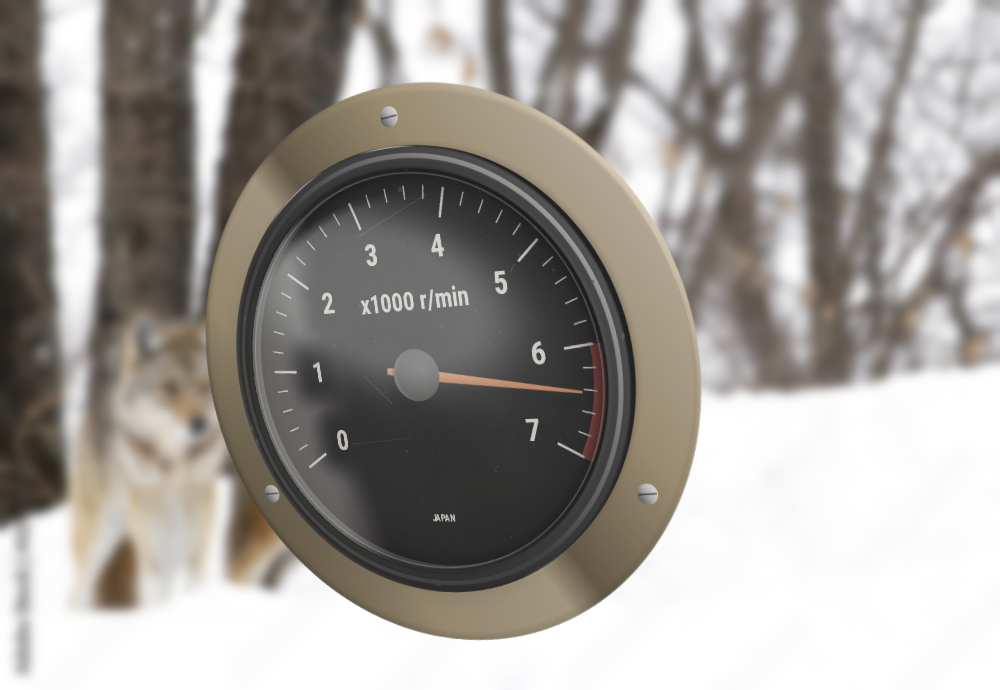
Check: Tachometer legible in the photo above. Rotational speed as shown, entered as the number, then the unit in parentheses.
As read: 6400 (rpm)
